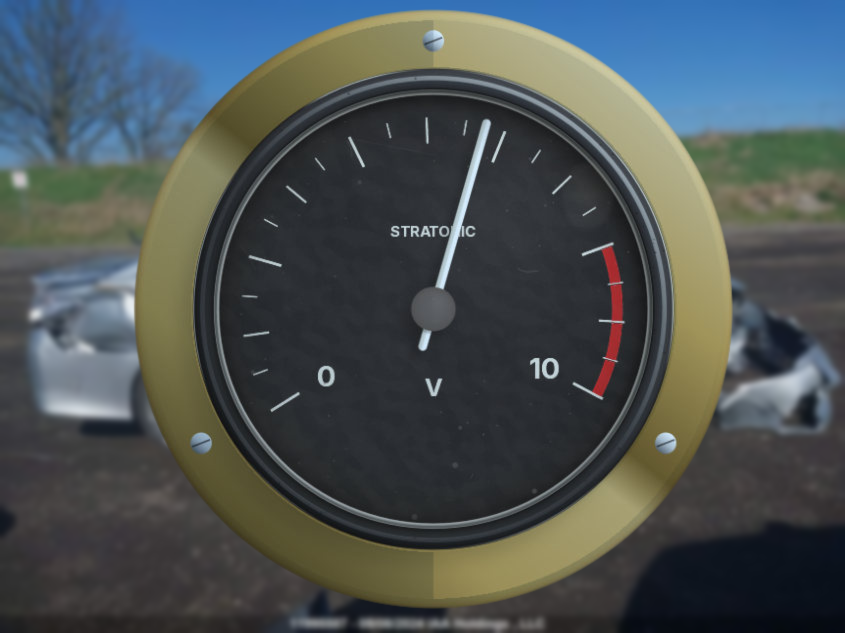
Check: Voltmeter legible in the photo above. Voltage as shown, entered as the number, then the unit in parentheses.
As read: 5.75 (V)
